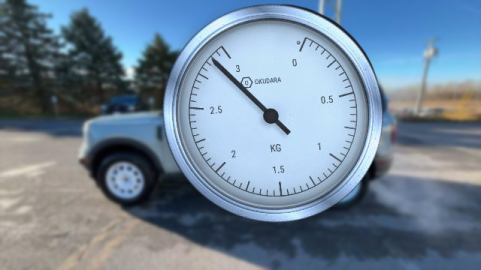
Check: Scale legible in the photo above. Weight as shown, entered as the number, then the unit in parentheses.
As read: 2.9 (kg)
